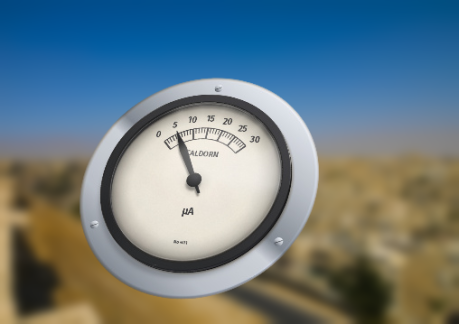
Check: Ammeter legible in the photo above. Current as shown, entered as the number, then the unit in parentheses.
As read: 5 (µA)
